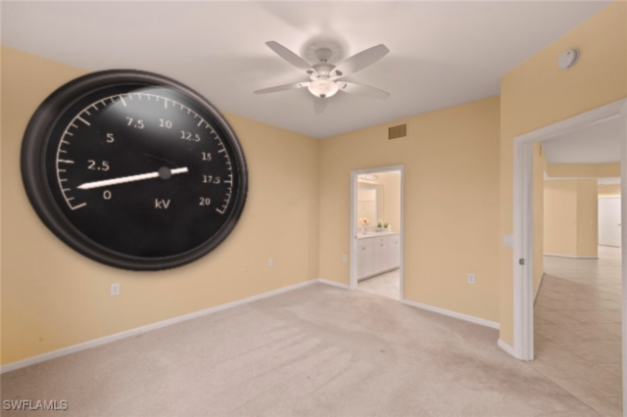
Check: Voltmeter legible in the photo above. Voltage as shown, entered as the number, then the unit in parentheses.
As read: 1 (kV)
